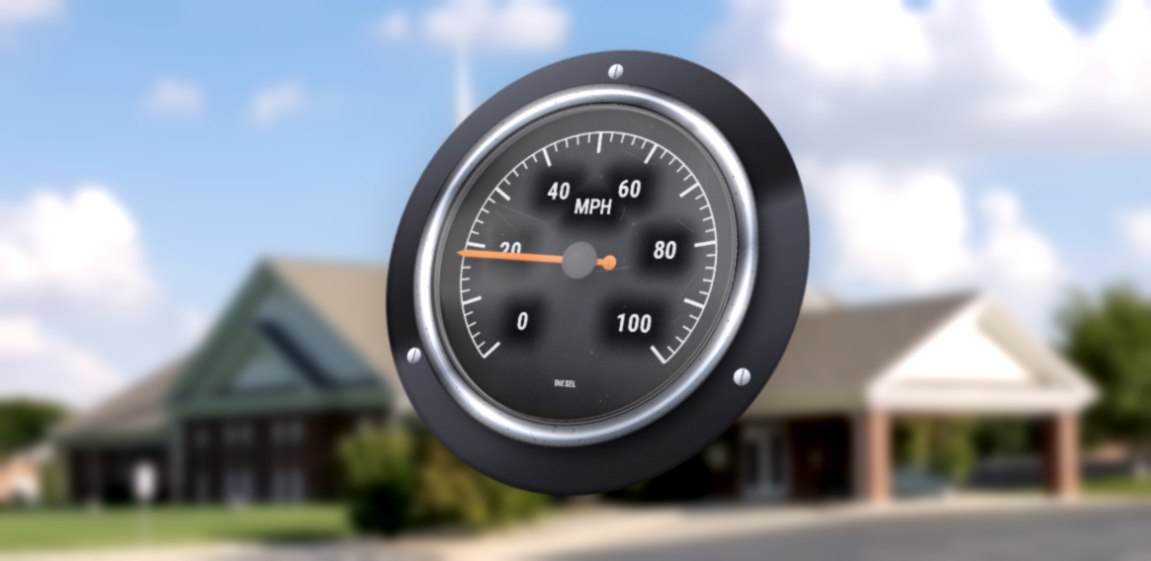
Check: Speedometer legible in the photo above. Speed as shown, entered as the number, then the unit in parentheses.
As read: 18 (mph)
